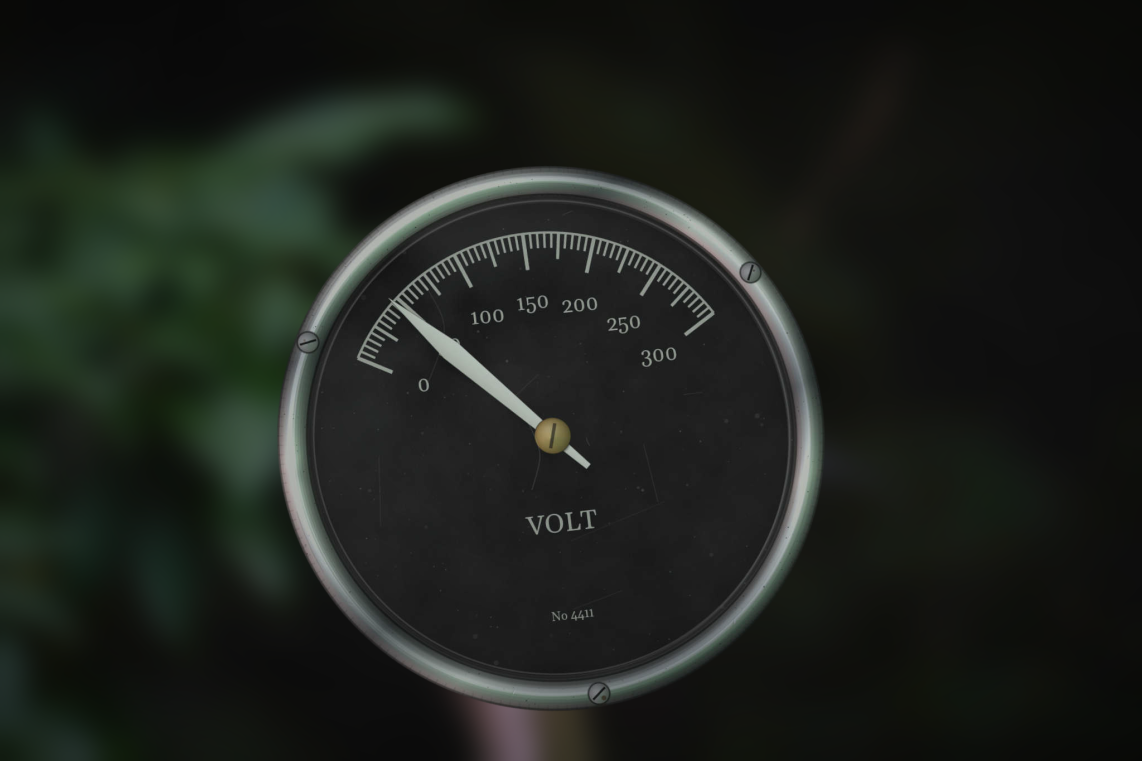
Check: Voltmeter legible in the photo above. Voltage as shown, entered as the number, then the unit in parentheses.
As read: 45 (V)
